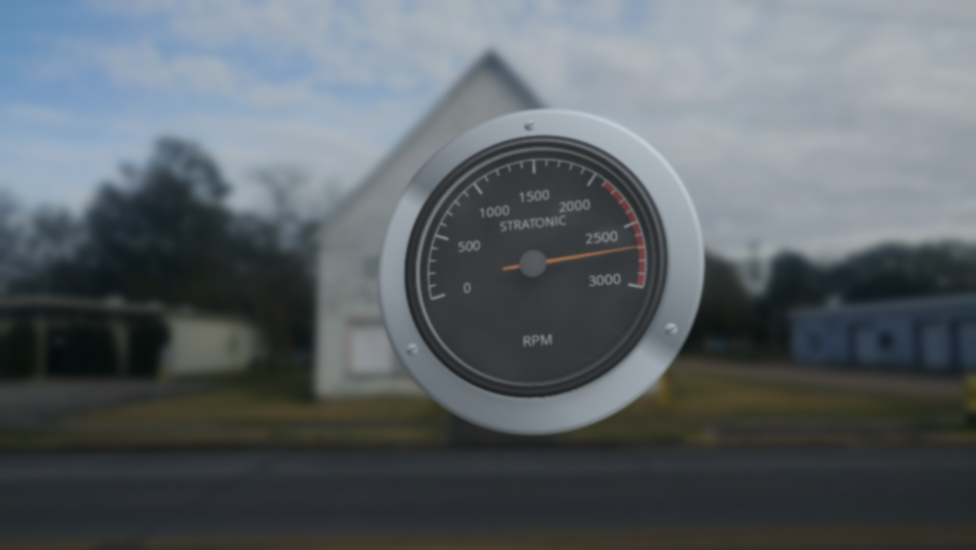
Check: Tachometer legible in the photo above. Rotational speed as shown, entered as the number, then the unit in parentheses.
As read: 2700 (rpm)
